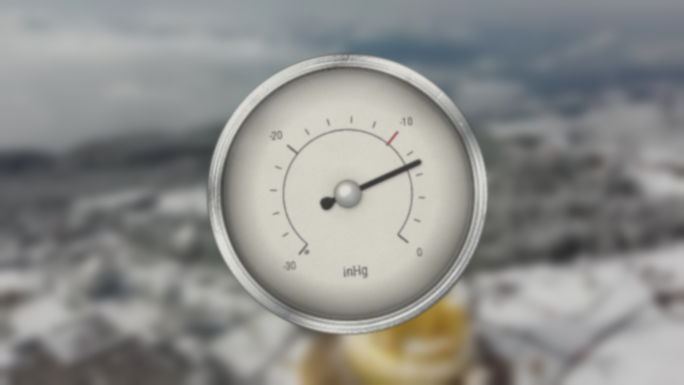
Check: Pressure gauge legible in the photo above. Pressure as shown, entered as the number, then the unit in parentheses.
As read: -7 (inHg)
